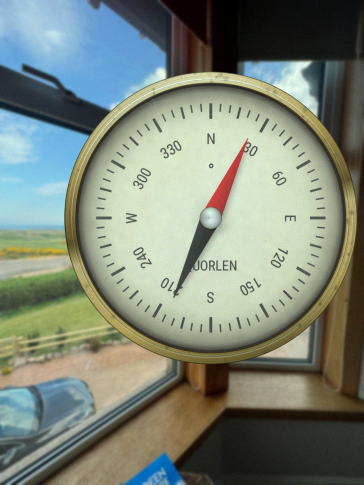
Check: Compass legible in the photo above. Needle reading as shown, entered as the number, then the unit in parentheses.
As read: 25 (°)
